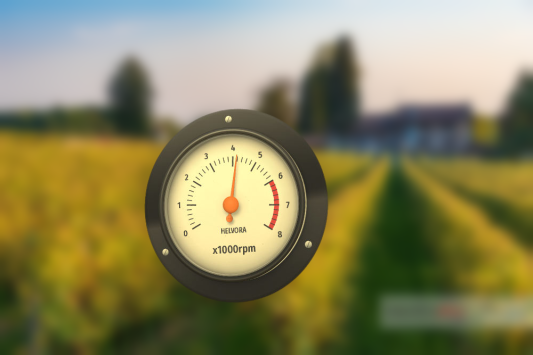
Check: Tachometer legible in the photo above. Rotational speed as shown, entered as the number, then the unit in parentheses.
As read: 4200 (rpm)
